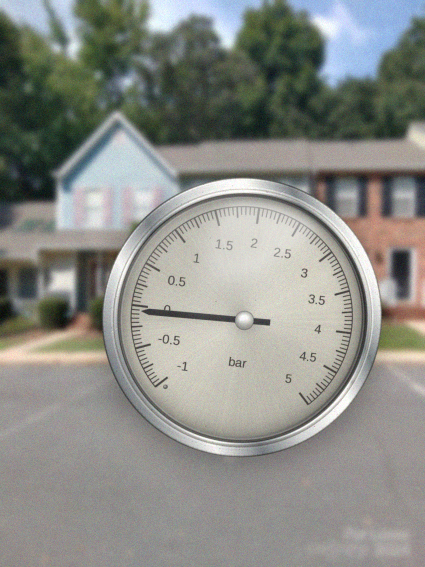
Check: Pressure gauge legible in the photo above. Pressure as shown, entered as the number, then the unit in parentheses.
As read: -0.05 (bar)
